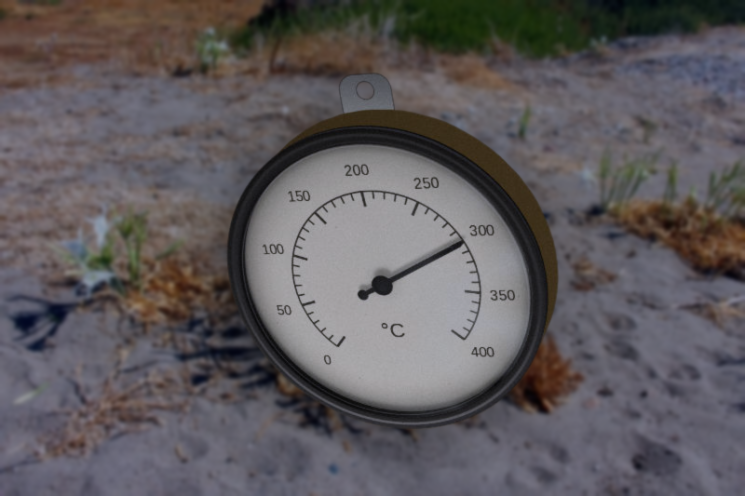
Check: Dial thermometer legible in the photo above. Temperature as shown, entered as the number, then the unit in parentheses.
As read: 300 (°C)
